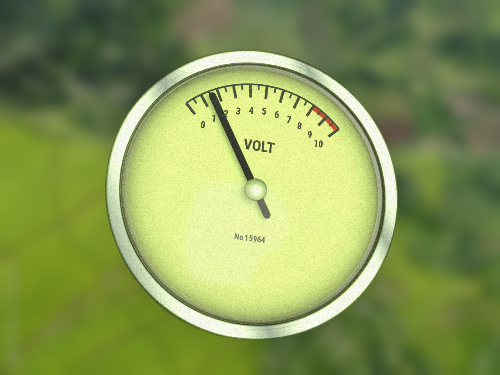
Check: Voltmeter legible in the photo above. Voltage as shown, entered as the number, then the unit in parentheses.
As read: 1.5 (V)
